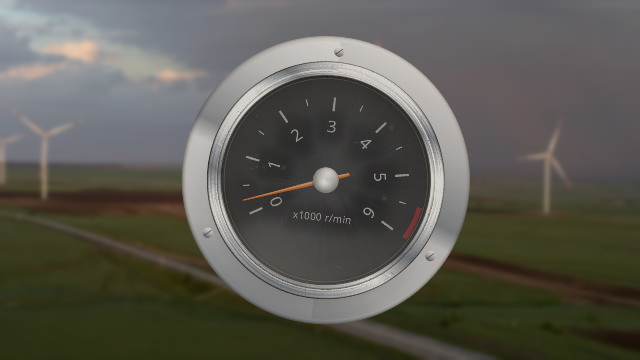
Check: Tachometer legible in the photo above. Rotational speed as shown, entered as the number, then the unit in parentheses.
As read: 250 (rpm)
